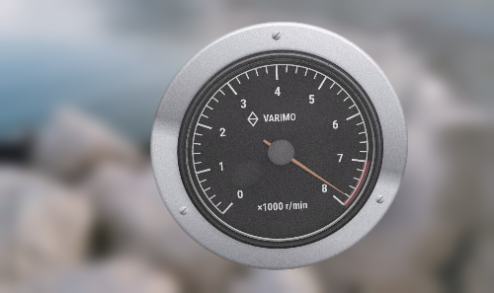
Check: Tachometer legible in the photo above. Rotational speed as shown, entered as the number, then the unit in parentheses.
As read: 7800 (rpm)
